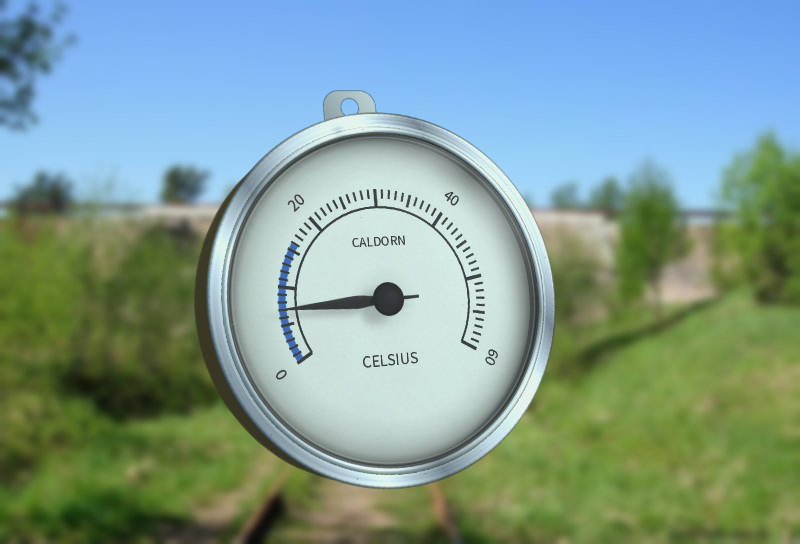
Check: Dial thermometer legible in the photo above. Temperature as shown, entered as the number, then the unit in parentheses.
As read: 7 (°C)
